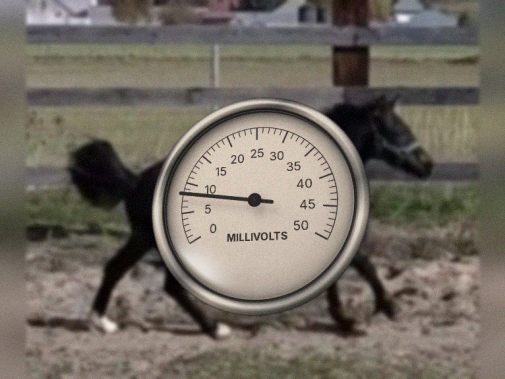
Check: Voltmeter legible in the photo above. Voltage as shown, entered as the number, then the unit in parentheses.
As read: 8 (mV)
